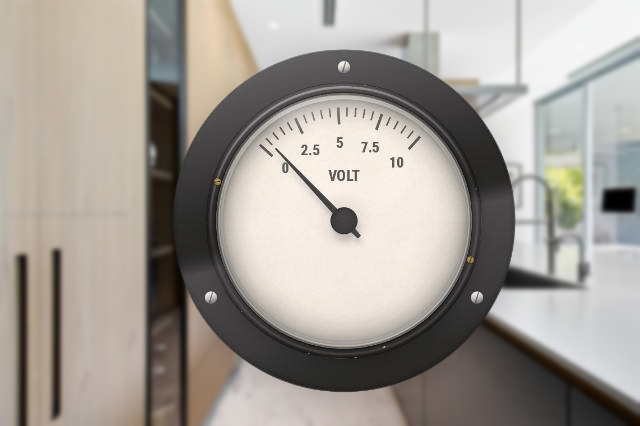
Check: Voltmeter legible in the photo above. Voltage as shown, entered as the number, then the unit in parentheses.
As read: 0.5 (V)
